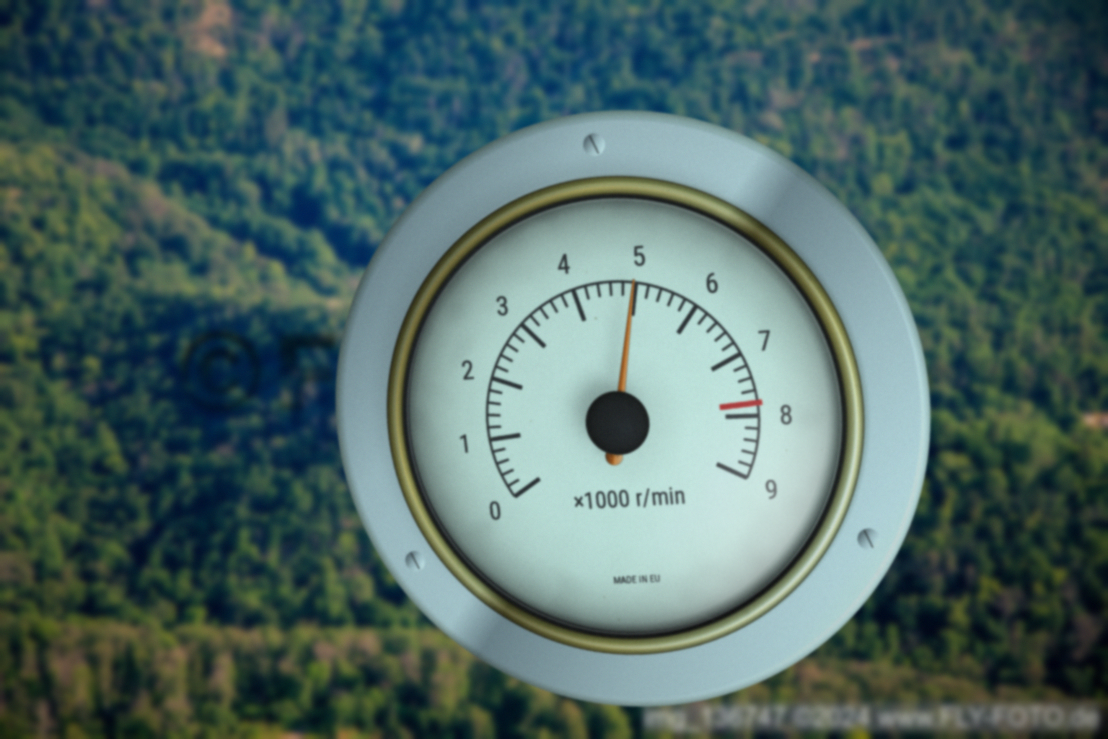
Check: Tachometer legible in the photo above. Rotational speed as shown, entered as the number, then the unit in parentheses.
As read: 5000 (rpm)
